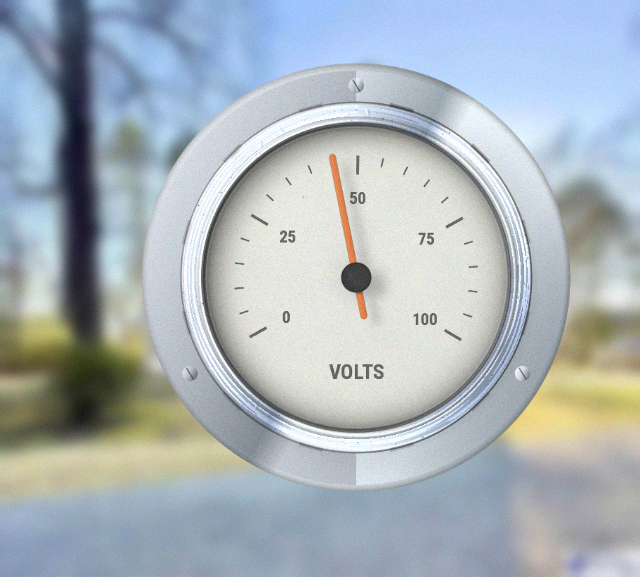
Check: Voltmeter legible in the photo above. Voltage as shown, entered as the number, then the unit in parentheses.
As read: 45 (V)
